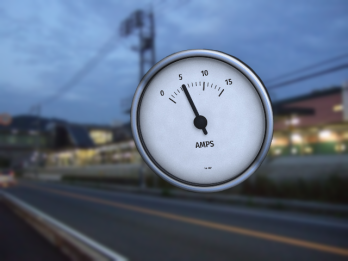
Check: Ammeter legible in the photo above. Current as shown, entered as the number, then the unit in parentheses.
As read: 5 (A)
